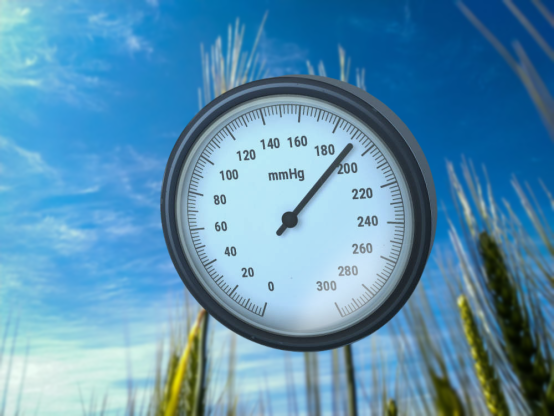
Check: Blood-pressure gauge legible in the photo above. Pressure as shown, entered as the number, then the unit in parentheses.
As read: 192 (mmHg)
